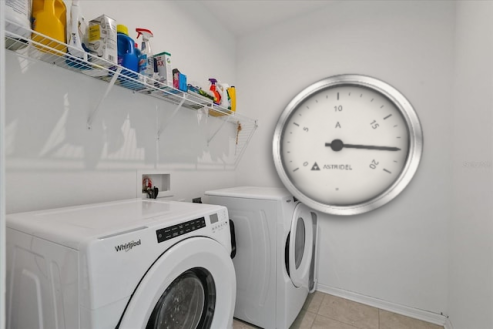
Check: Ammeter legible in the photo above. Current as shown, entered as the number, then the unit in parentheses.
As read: 18 (A)
